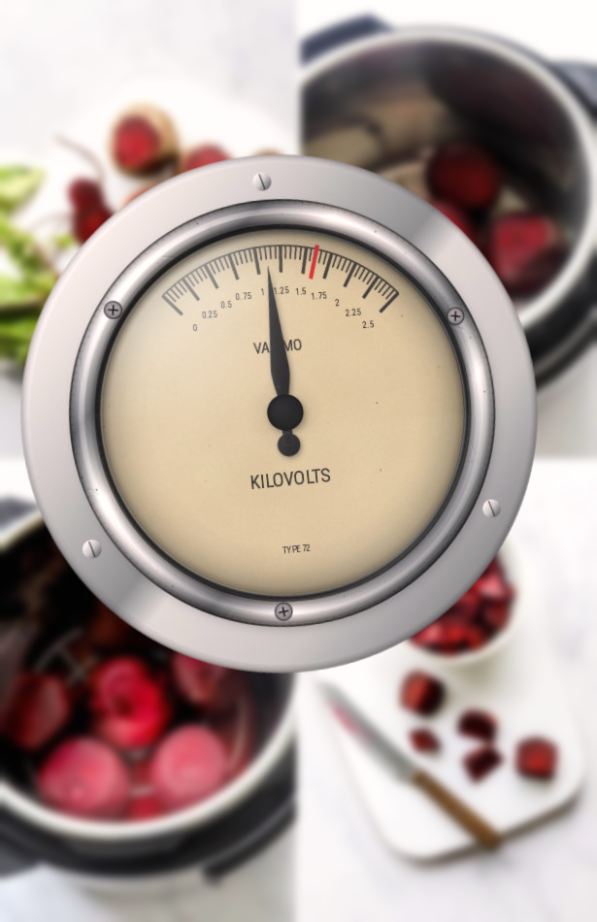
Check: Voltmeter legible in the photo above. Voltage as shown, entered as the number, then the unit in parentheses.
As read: 1.1 (kV)
